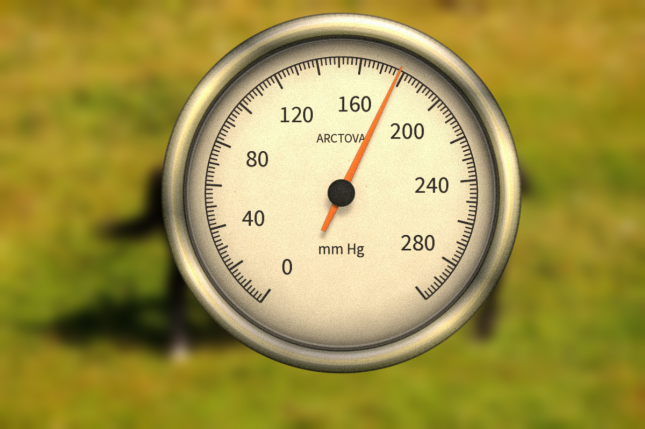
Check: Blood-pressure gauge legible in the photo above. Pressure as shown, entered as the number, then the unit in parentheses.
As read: 178 (mmHg)
